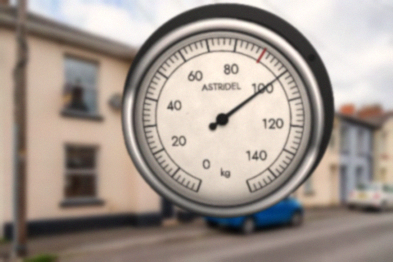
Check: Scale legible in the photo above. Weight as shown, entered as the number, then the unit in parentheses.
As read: 100 (kg)
